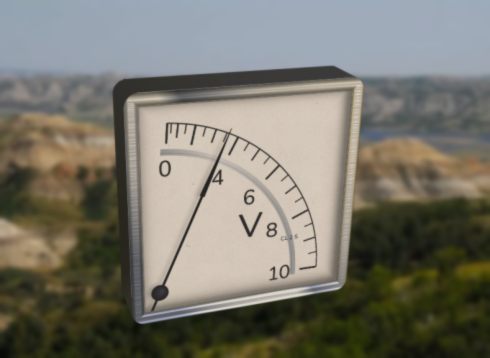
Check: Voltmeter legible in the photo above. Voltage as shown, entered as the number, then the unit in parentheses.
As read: 3.5 (V)
